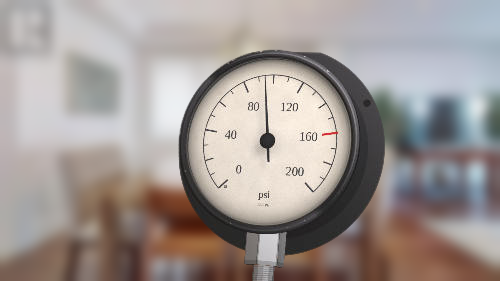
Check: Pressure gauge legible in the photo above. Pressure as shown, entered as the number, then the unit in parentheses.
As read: 95 (psi)
